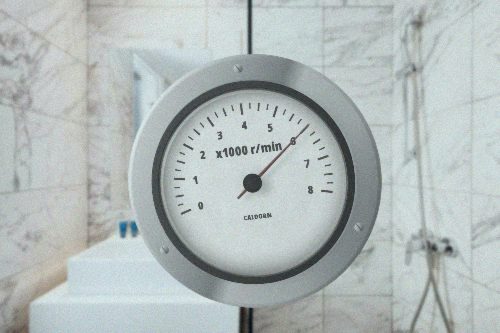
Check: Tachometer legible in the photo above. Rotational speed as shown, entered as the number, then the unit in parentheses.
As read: 6000 (rpm)
